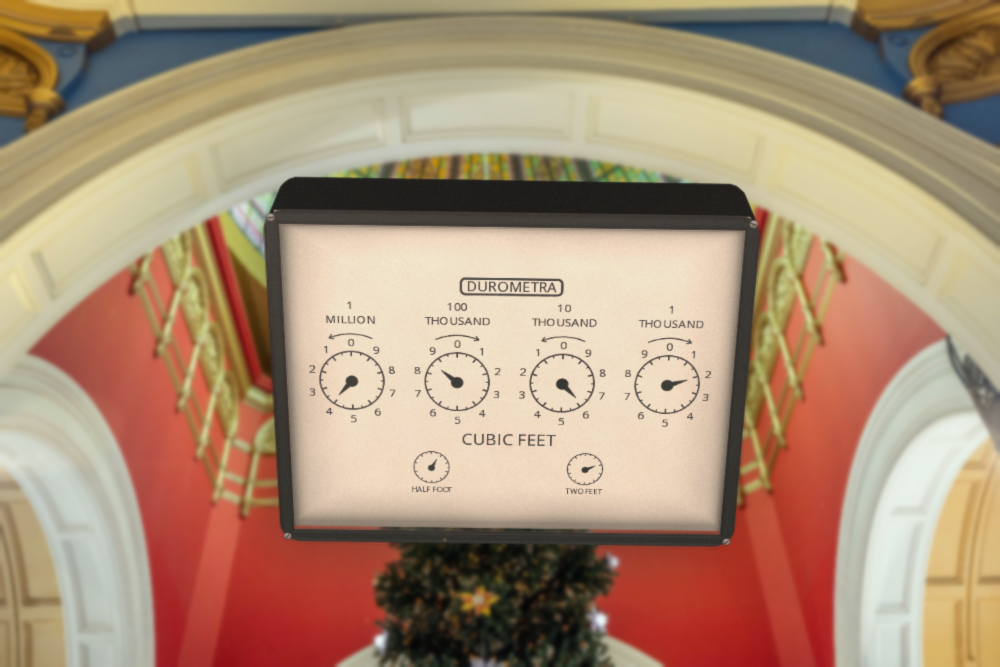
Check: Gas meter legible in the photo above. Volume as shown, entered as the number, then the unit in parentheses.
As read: 386200 (ft³)
